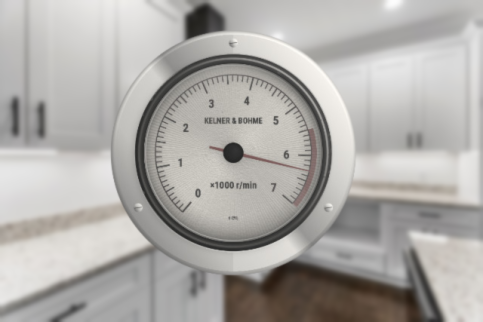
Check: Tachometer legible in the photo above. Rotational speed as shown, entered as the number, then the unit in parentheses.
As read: 6300 (rpm)
